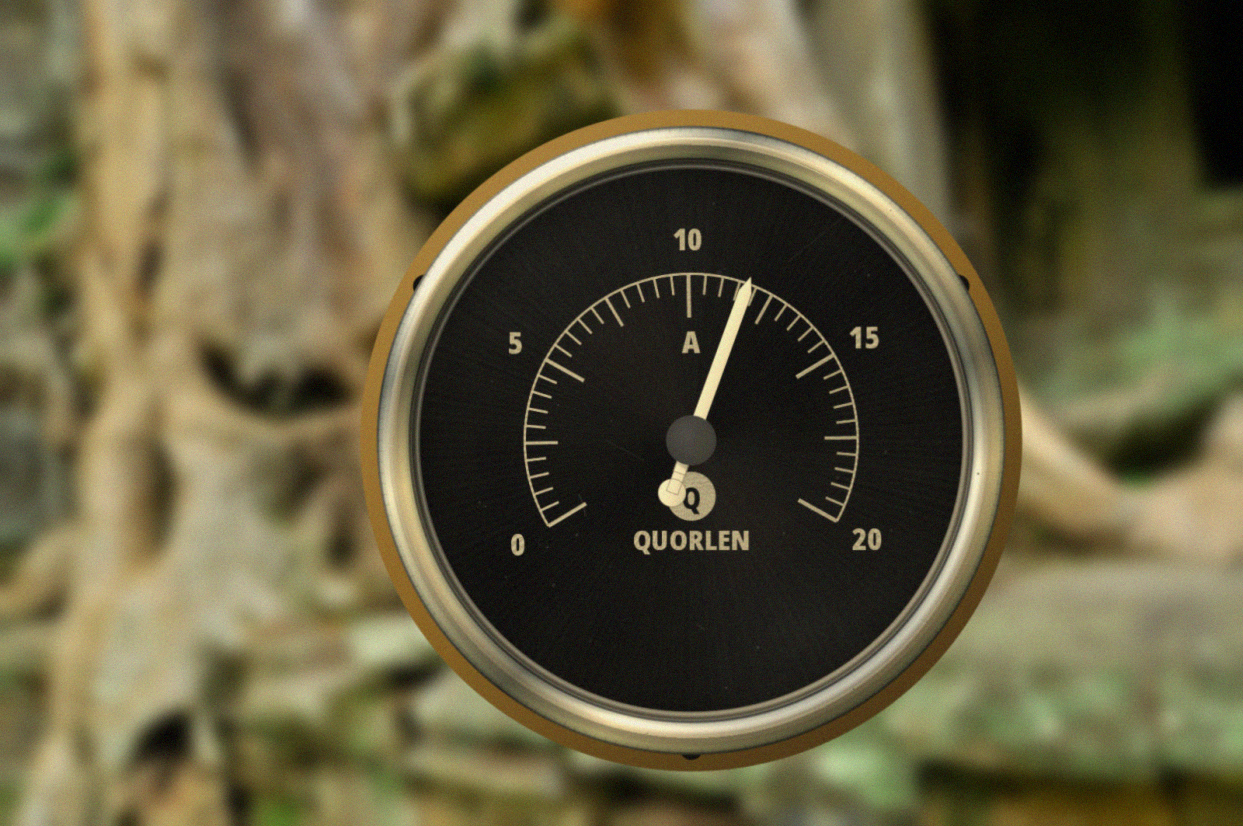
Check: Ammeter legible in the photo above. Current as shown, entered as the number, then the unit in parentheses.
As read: 11.75 (A)
